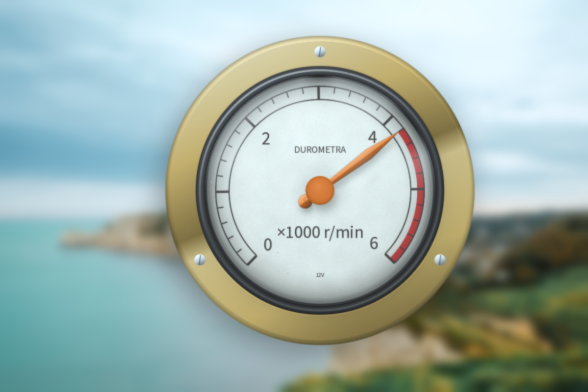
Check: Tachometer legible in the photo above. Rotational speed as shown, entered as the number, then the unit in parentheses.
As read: 4200 (rpm)
